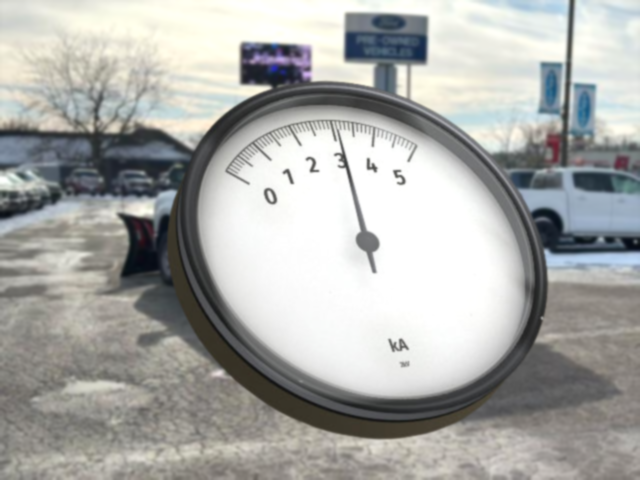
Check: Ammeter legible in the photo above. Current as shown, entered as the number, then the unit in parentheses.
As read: 3 (kA)
